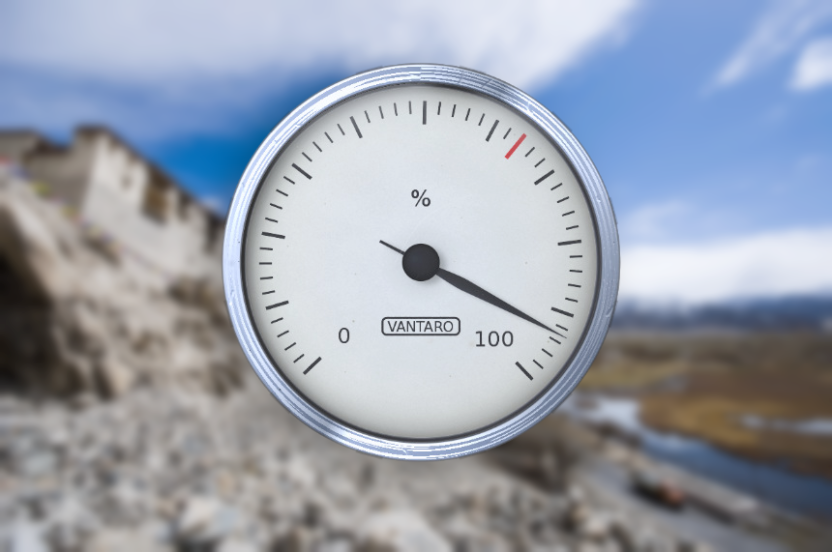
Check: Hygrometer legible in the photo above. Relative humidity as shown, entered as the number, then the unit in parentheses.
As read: 93 (%)
